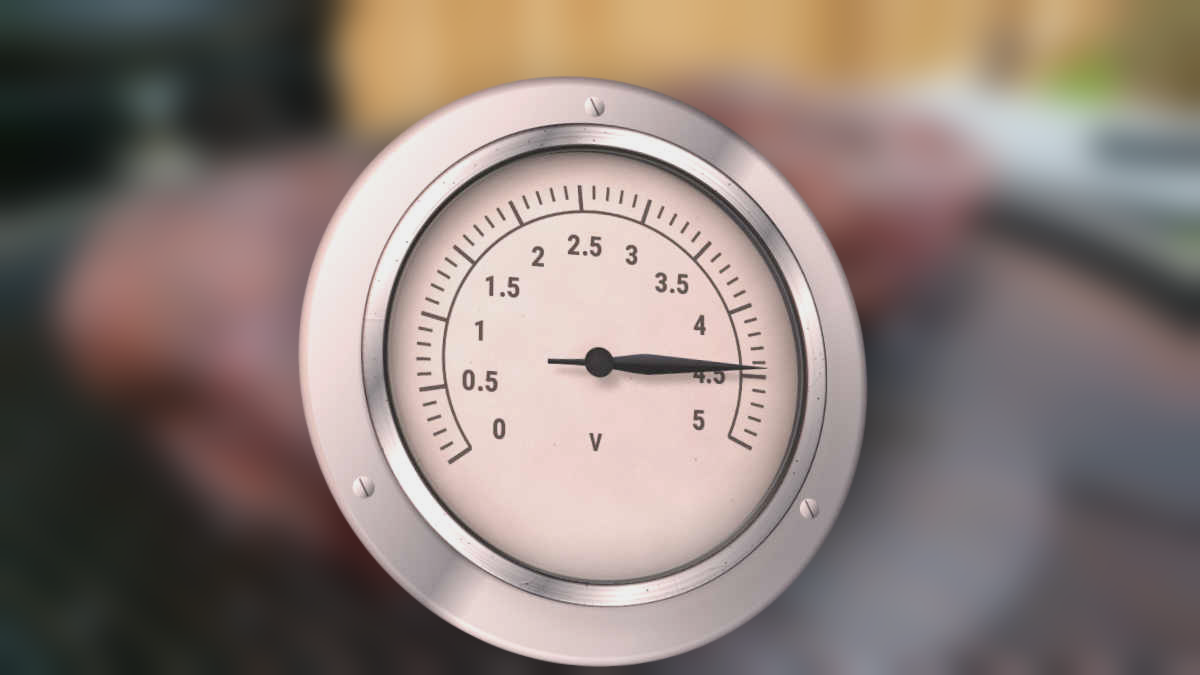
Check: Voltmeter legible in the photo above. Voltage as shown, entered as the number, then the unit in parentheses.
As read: 4.45 (V)
